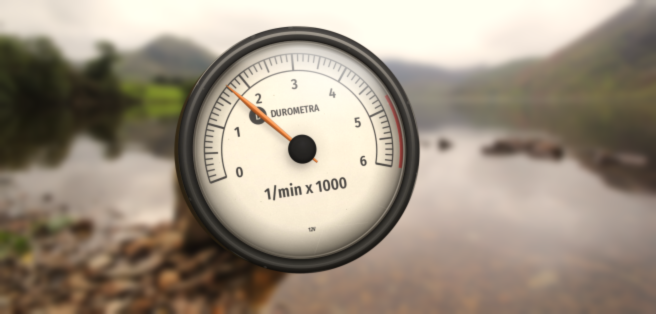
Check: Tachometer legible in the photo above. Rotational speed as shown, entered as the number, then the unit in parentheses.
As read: 1700 (rpm)
